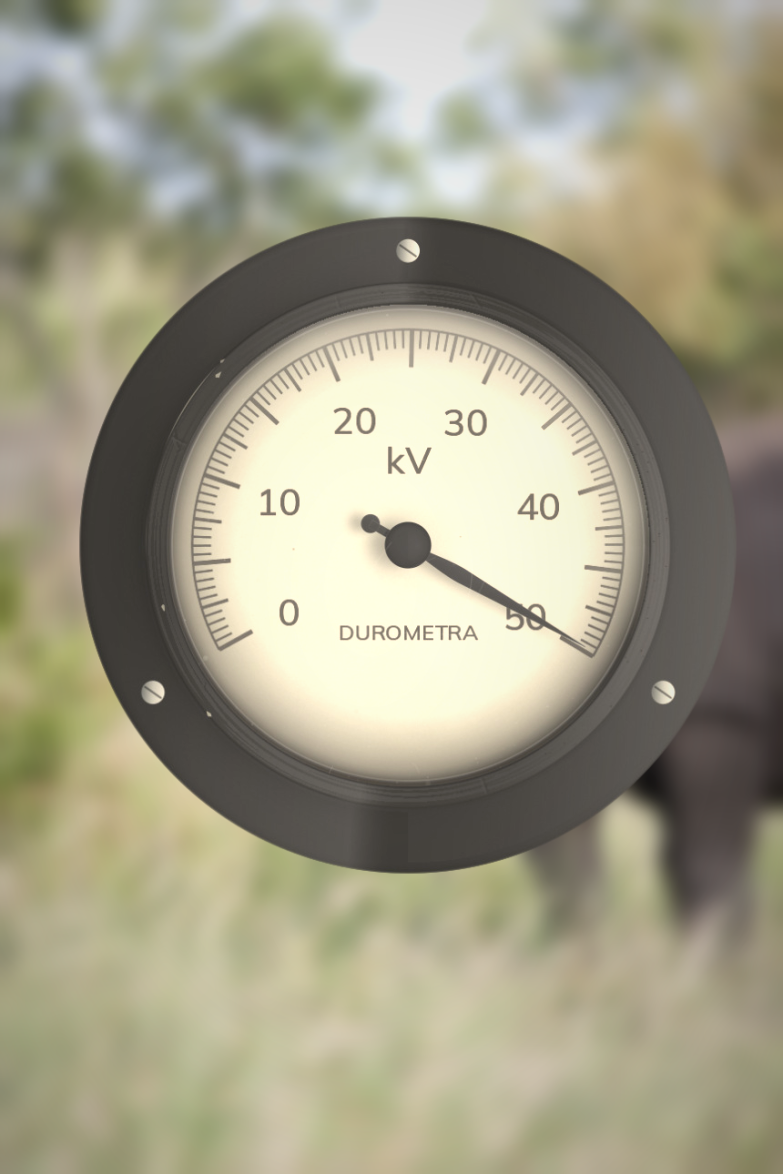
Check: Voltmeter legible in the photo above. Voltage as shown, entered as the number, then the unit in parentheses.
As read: 49.75 (kV)
